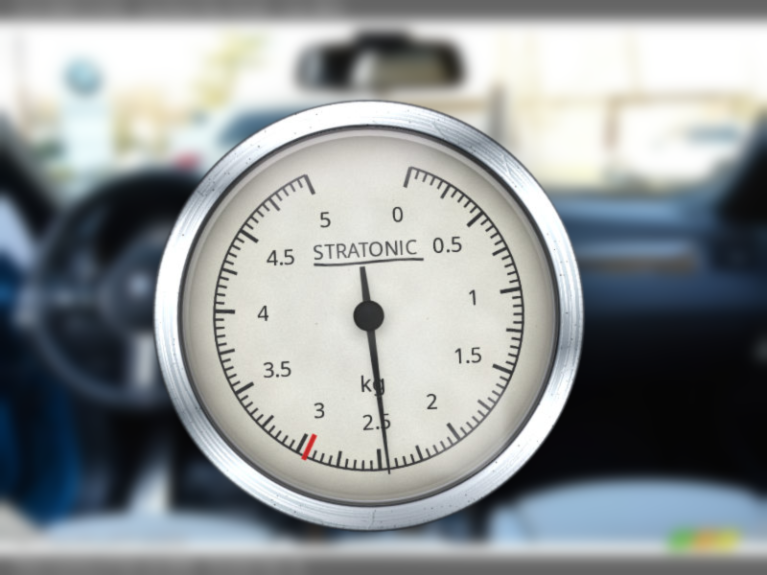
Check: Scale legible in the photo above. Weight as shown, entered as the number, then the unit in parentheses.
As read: 2.45 (kg)
